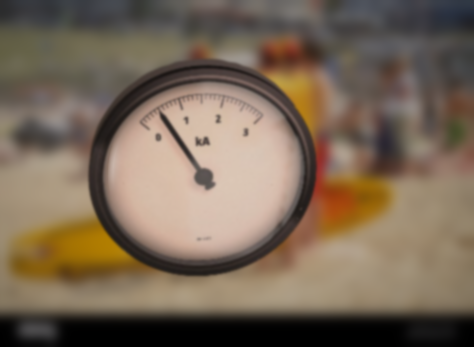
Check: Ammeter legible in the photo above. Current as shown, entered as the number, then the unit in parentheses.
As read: 0.5 (kA)
